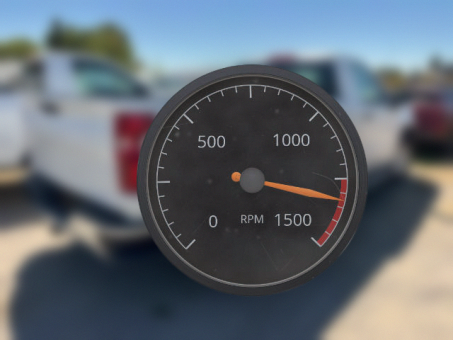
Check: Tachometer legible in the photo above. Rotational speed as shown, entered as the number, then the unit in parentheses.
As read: 1325 (rpm)
